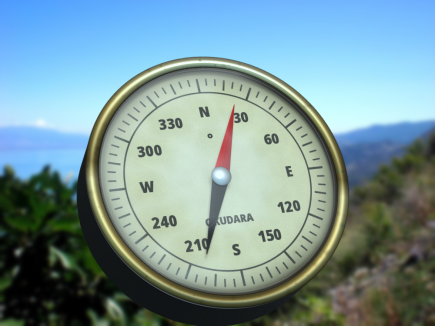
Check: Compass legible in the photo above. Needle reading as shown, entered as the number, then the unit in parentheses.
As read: 22.5 (°)
